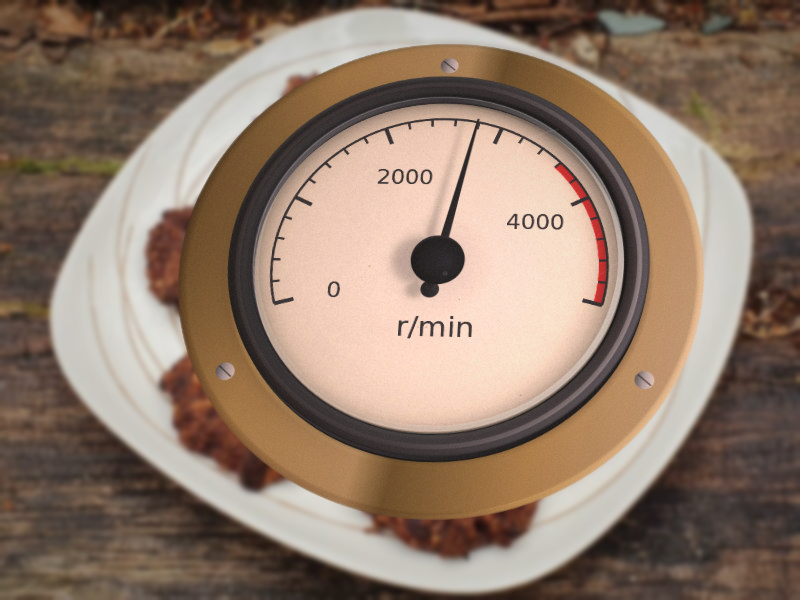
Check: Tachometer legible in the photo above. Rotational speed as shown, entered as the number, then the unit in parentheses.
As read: 2800 (rpm)
